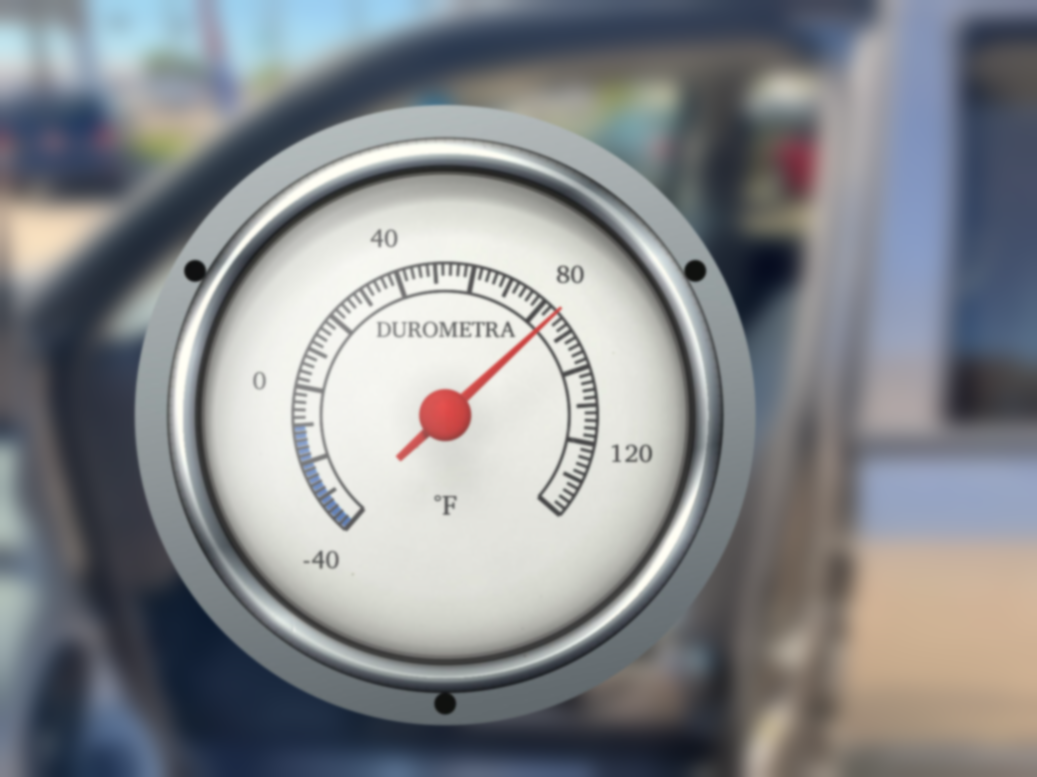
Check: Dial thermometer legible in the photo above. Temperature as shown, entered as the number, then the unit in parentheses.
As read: 84 (°F)
